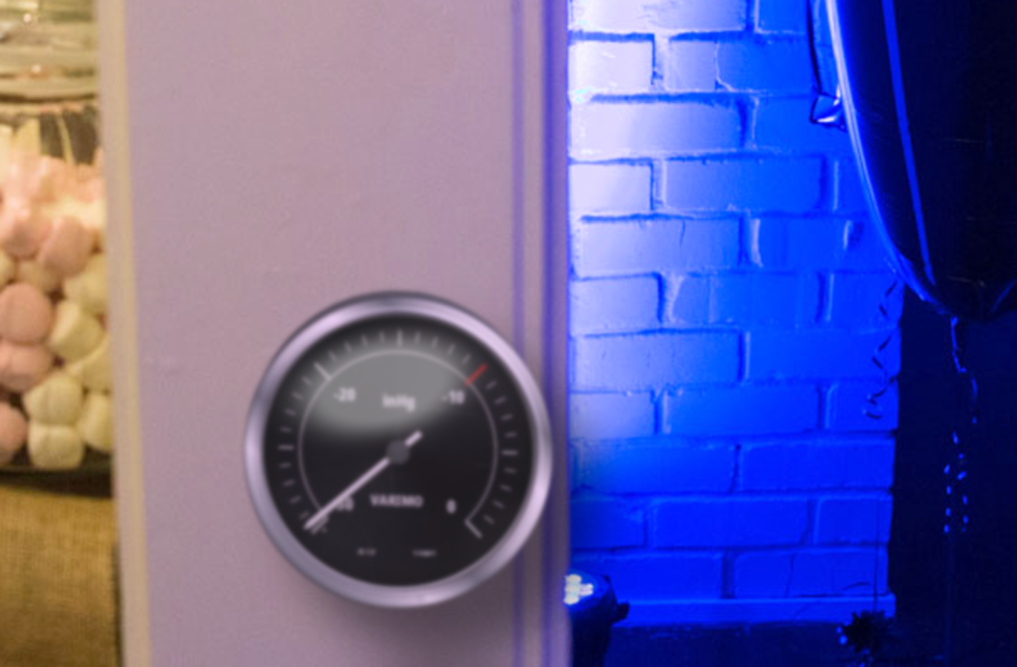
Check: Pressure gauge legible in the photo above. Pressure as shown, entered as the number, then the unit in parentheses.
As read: -29.5 (inHg)
